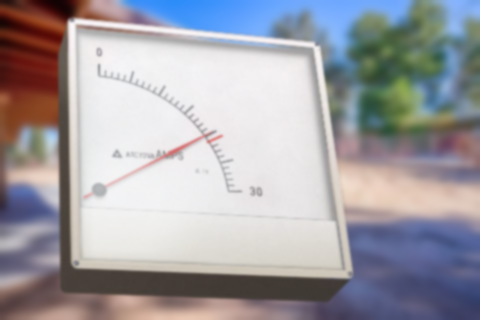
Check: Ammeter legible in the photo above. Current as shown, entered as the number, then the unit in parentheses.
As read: 20 (A)
